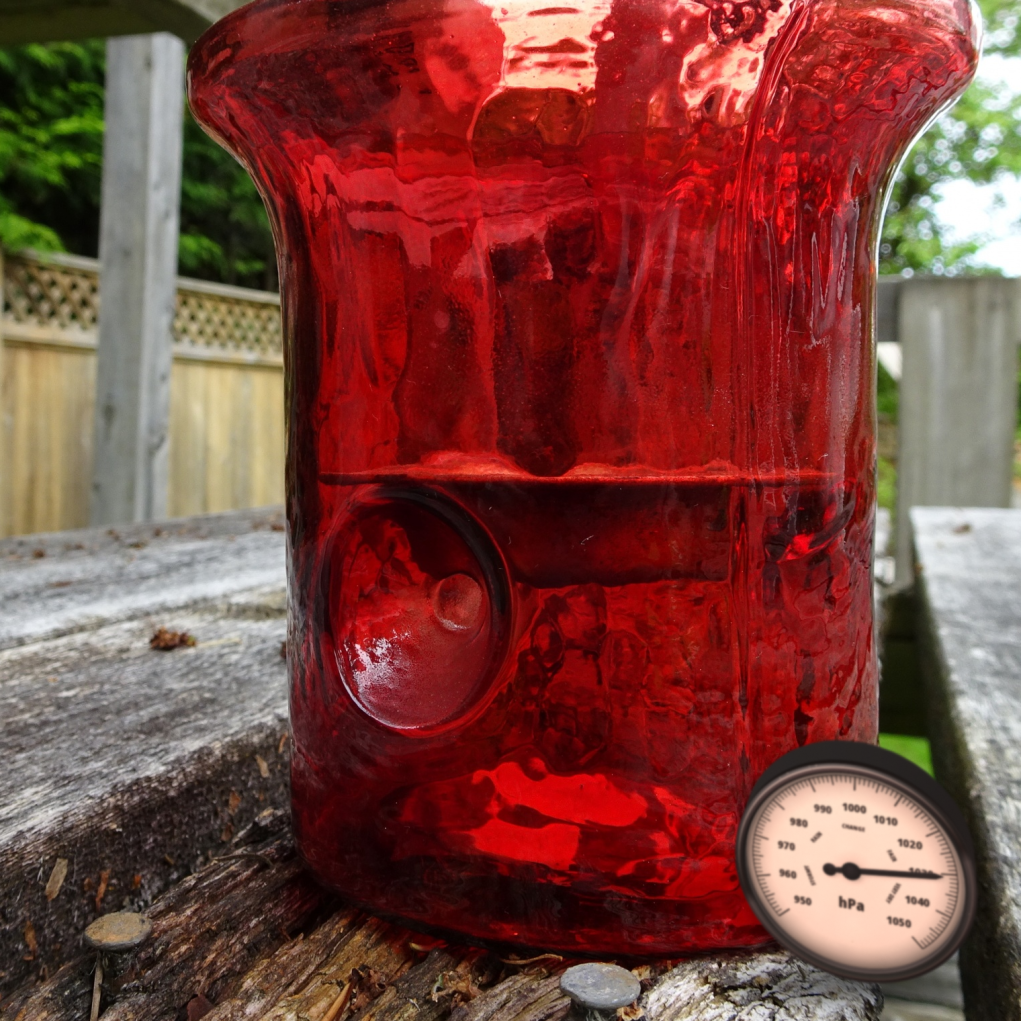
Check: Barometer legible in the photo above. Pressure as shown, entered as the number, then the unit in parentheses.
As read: 1030 (hPa)
